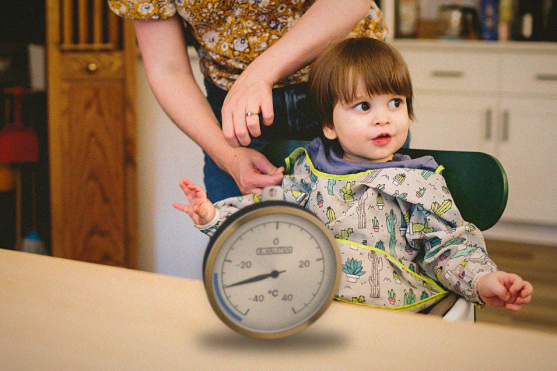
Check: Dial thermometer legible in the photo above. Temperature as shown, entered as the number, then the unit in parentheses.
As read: -28 (°C)
